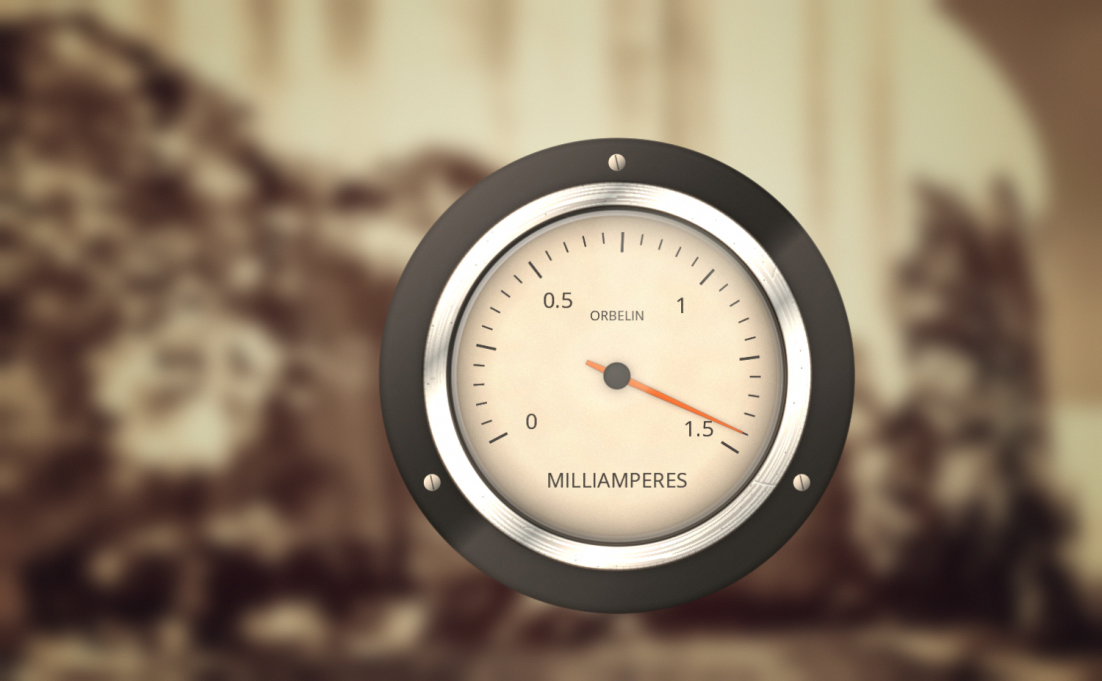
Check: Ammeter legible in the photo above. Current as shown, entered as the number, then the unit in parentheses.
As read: 1.45 (mA)
